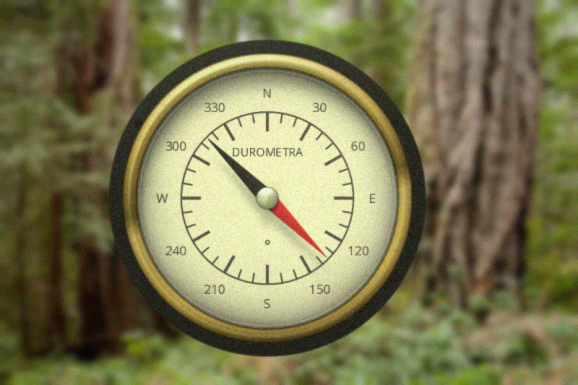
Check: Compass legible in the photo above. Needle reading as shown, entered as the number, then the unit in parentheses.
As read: 135 (°)
